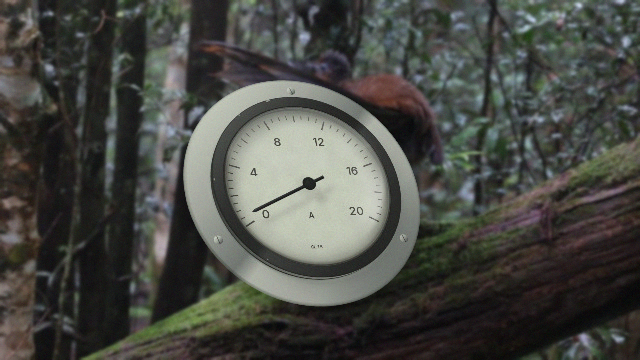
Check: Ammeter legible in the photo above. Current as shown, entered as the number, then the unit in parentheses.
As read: 0.5 (A)
